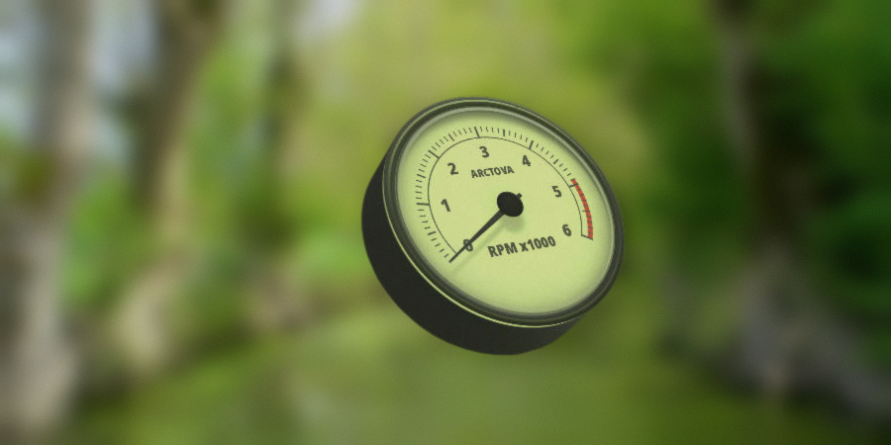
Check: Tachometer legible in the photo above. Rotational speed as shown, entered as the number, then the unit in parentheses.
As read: 0 (rpm)
